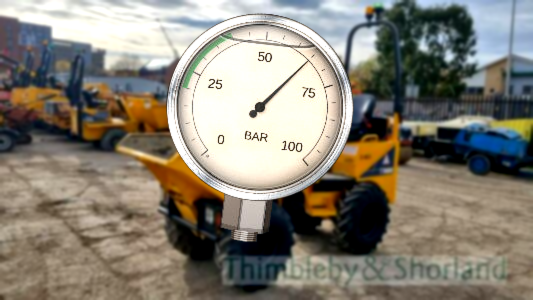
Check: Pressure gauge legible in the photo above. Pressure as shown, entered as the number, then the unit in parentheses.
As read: 65 (bar)
